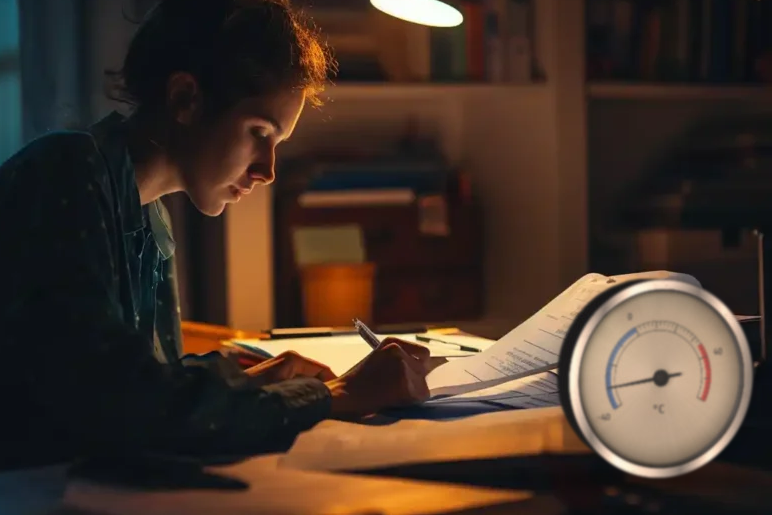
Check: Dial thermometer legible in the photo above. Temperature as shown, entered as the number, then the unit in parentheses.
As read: -30 (°C)
